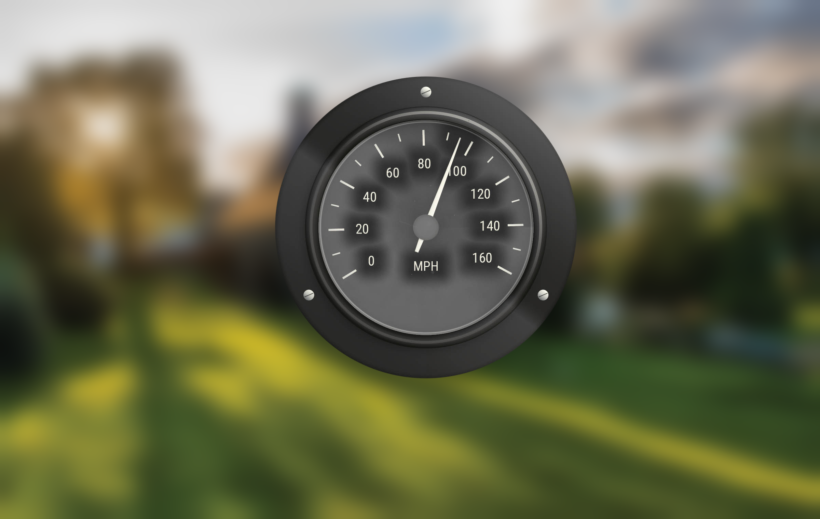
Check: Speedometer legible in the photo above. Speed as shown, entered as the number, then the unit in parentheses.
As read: 95 (mph)
